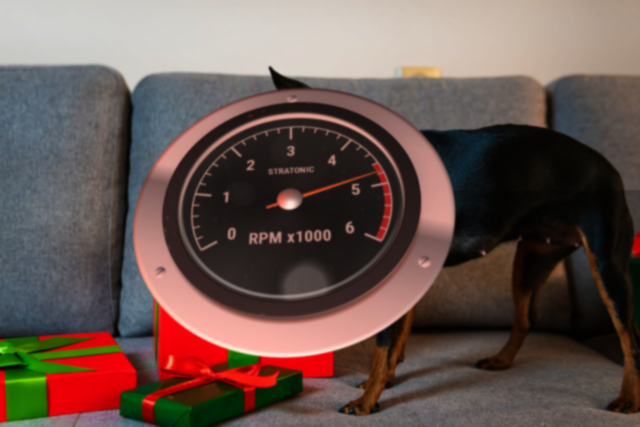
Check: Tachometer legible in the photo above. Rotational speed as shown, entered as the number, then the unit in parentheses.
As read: 4800 (rpm)
